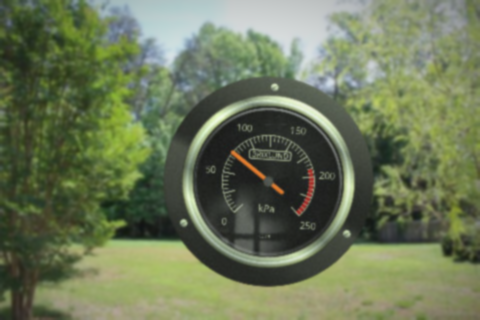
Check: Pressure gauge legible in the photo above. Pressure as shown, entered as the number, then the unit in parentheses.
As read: 75 (kPa)
